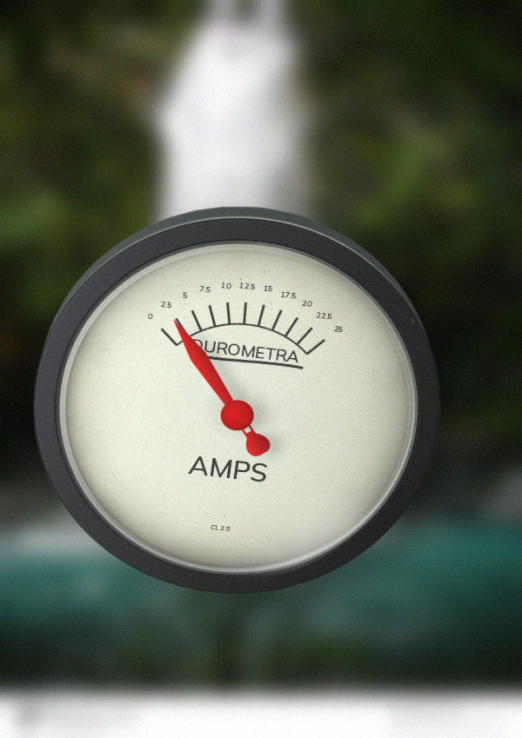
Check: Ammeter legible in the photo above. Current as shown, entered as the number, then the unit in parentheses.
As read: 2.5 (A)
